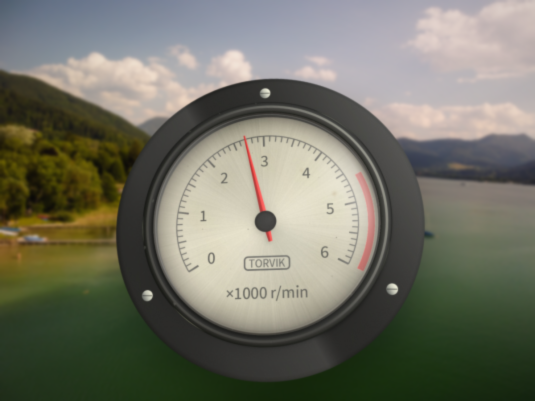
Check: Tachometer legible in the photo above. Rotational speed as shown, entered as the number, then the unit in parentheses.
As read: 2700 (rpm)
